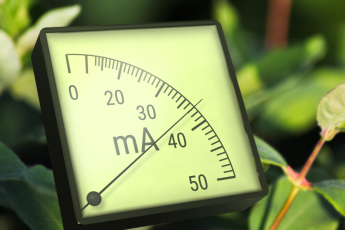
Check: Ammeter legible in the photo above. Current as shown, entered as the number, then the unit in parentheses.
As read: 37 (mA)
